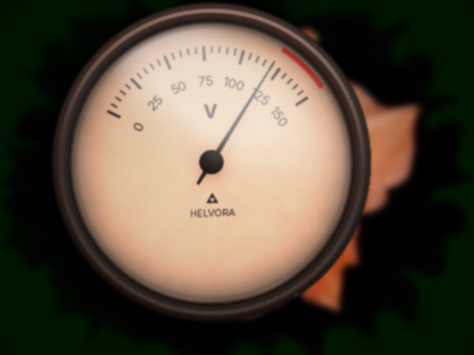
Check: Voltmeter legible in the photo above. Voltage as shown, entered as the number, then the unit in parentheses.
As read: 120 (V)
